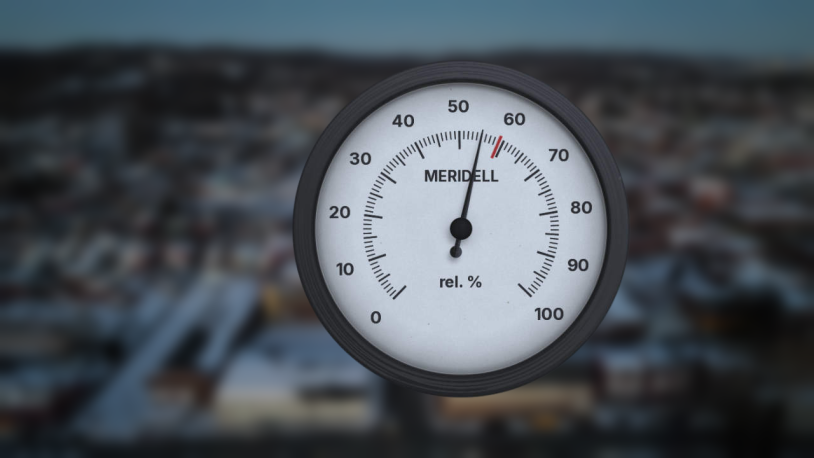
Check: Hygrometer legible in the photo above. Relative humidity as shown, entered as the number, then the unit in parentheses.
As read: 55 (%)
